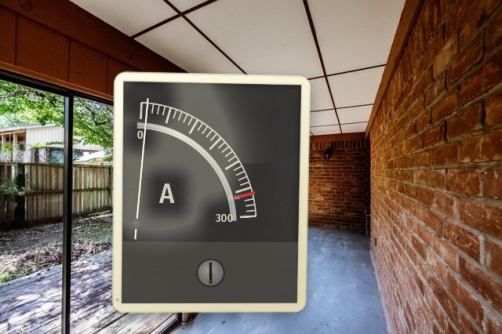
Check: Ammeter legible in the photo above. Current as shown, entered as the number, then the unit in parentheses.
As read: 10 (A)
